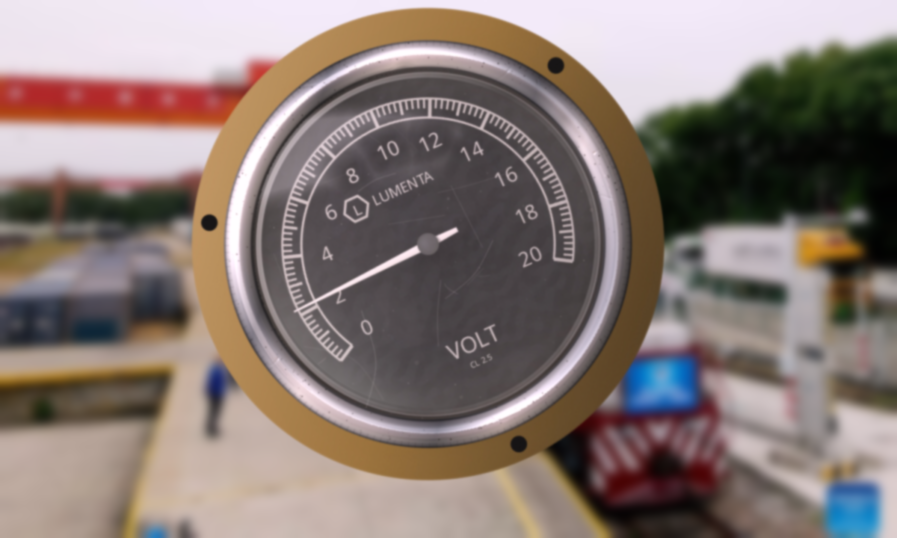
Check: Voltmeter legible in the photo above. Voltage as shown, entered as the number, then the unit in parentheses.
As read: 2.2 (V)
